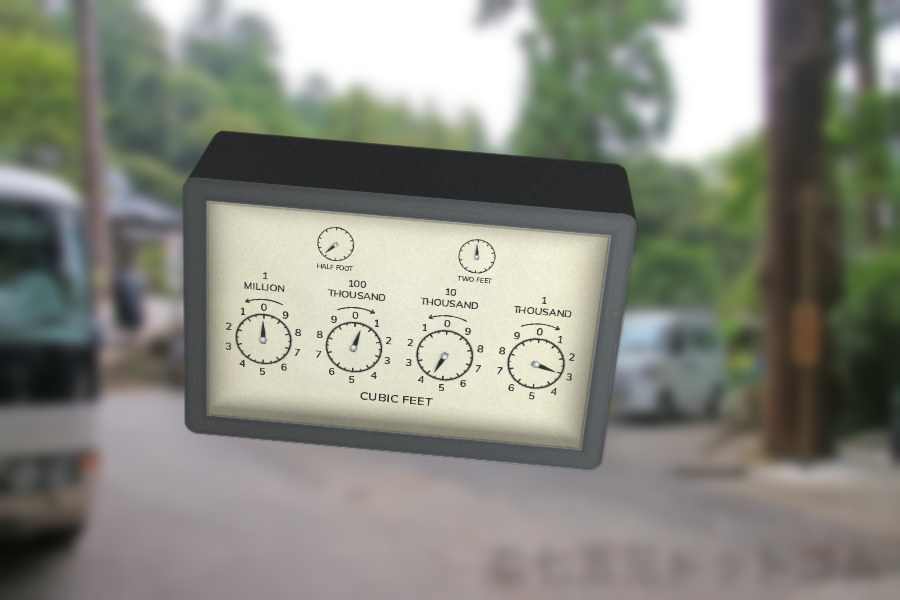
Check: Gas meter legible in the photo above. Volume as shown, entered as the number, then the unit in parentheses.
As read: 4300 (ft³)
